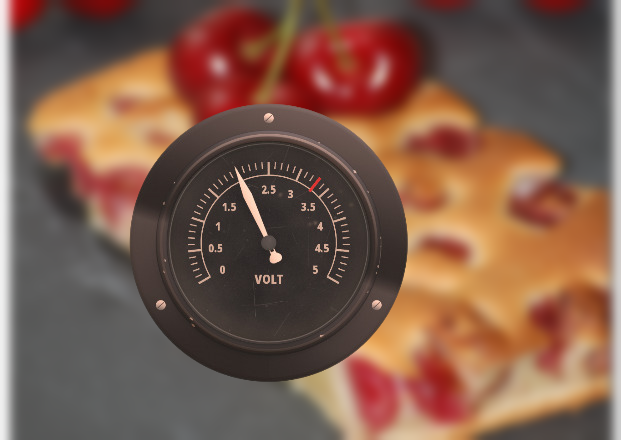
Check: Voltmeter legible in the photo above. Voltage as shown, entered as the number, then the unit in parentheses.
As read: 2 (V)
